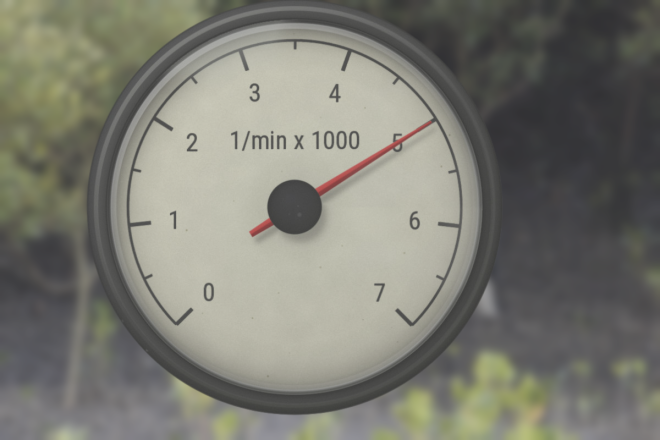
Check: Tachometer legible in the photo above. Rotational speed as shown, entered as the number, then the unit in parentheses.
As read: 5000 (rpm)
